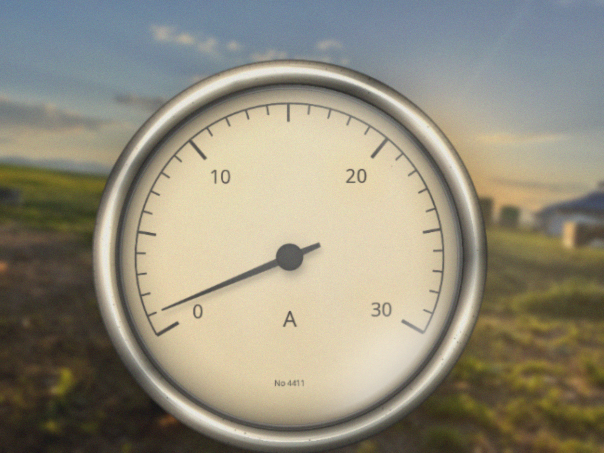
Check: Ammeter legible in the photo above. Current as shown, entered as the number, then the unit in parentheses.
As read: 1 (A)
